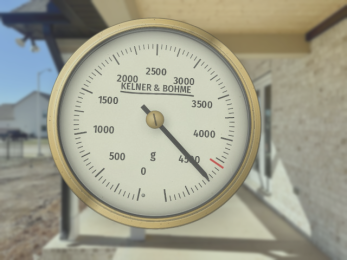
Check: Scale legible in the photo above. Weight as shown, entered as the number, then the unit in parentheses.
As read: 4500 (g)
